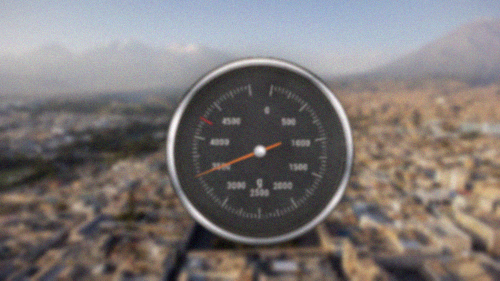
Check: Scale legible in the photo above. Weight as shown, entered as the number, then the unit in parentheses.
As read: 3500 (g)
